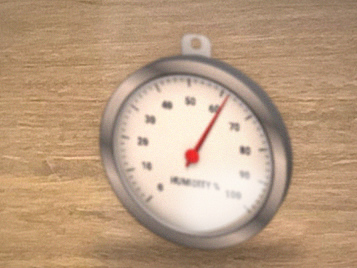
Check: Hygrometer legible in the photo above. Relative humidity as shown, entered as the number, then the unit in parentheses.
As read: 62 (%)
